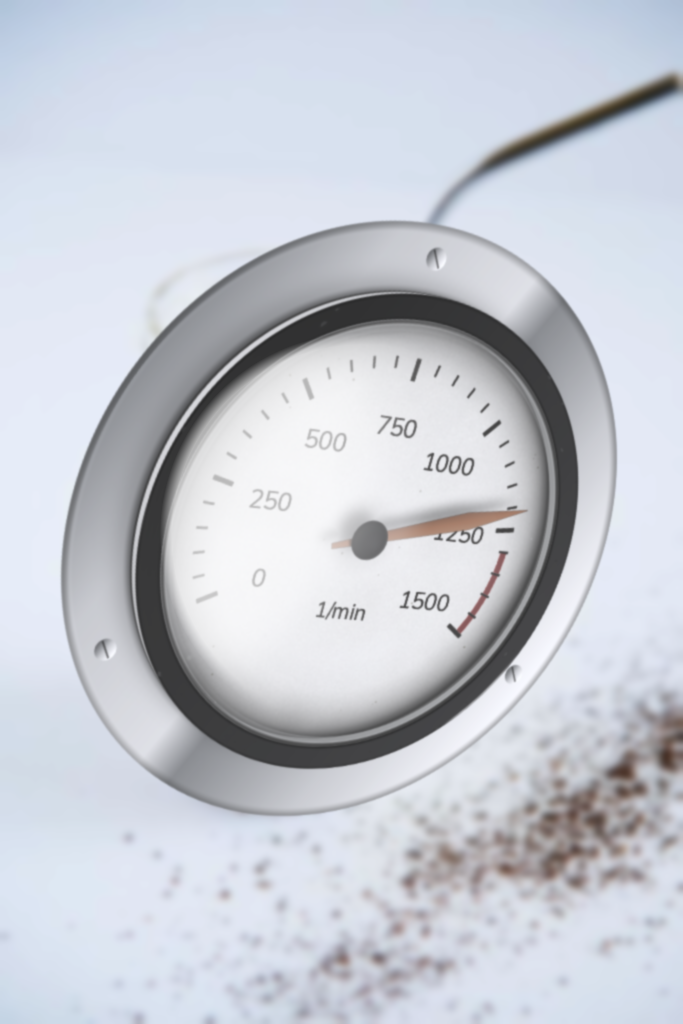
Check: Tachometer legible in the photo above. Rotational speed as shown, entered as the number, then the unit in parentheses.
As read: 1200 (rpm)
